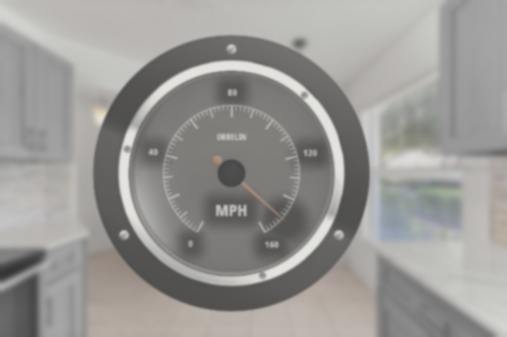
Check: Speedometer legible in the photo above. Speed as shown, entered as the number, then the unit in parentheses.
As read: 150 (mph)
